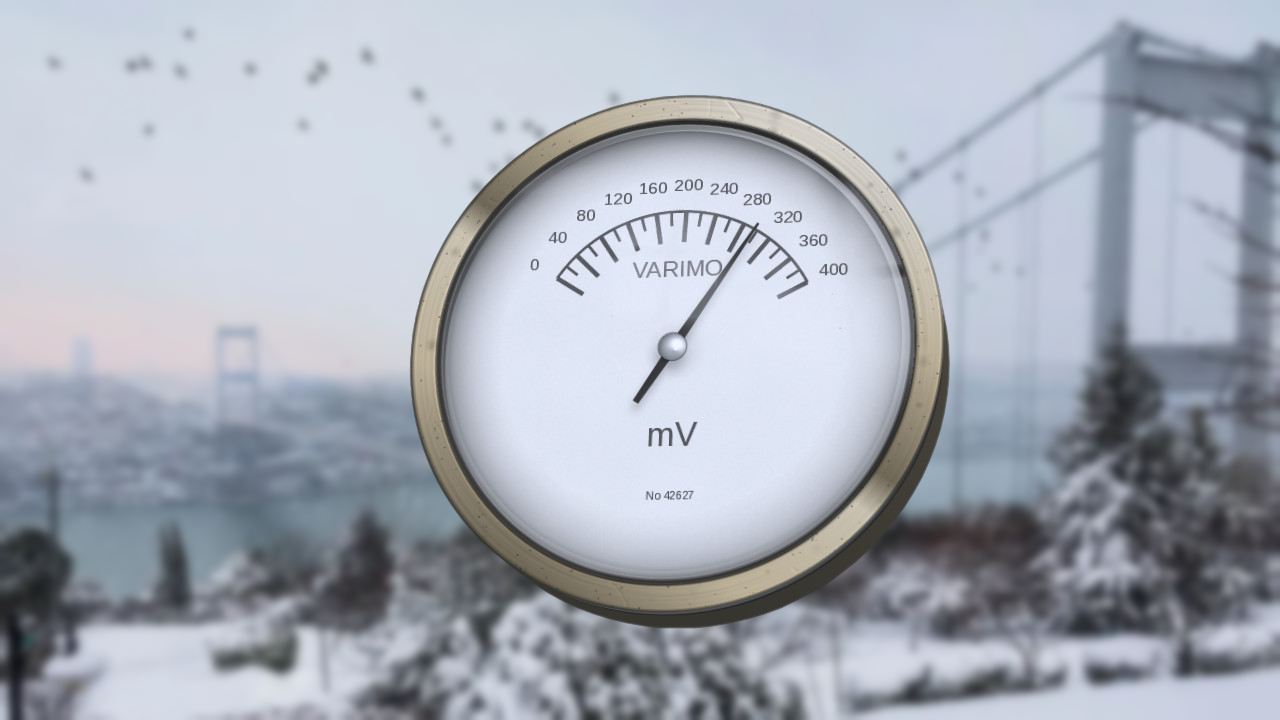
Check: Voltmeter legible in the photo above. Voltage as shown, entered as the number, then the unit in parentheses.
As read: 300 (mV)
